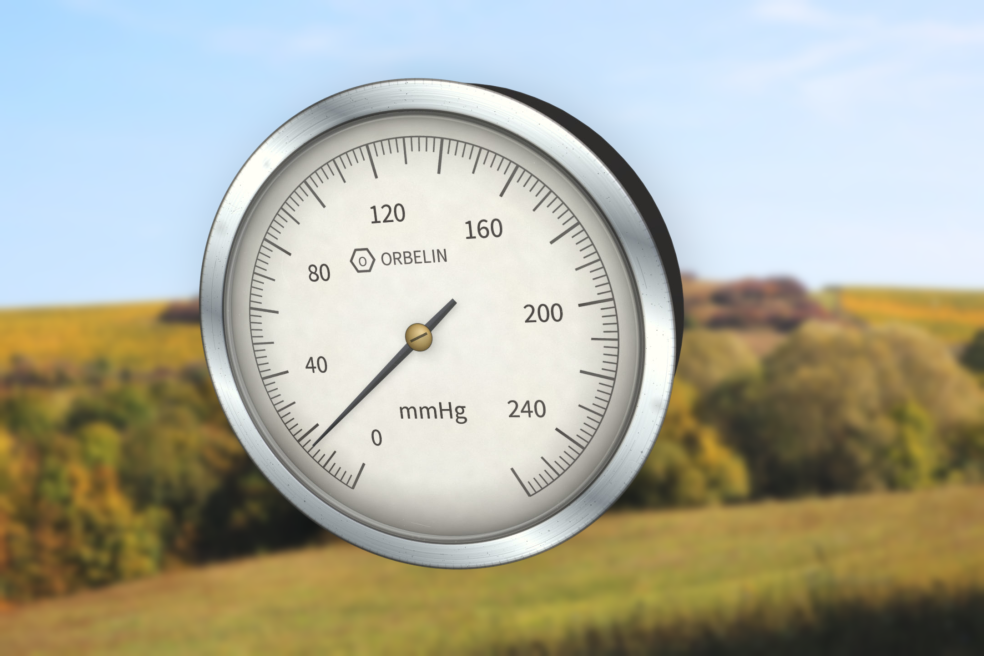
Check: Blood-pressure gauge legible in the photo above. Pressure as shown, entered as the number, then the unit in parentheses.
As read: 16 (mmHg)
